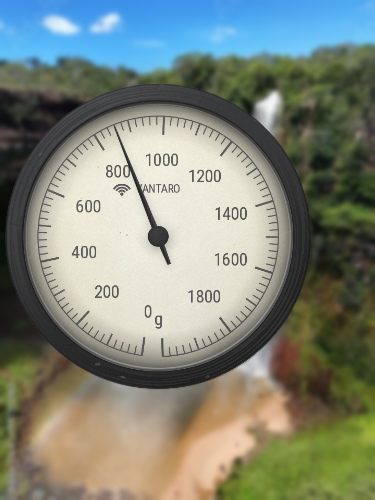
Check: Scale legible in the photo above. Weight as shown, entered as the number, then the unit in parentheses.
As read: 860 (g)
